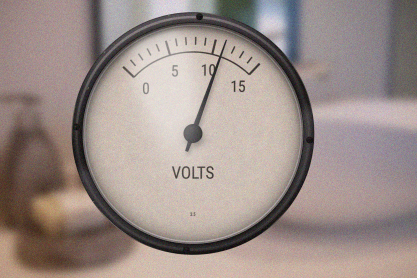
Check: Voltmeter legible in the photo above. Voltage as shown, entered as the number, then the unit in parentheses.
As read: 11 (V)
